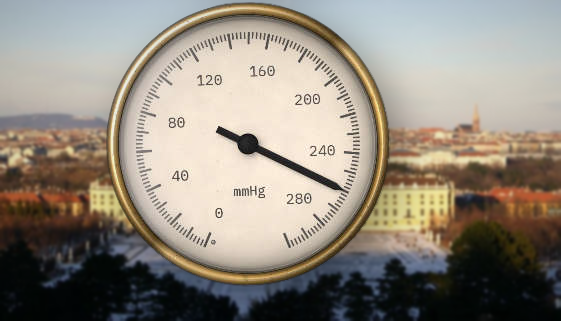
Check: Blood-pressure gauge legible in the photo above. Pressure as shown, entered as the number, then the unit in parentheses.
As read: 260 (mmHg)
